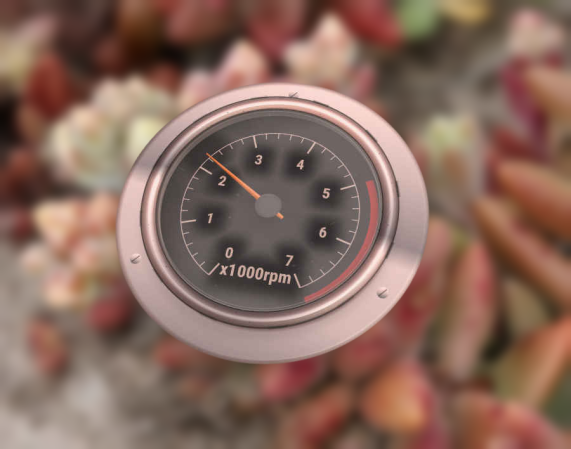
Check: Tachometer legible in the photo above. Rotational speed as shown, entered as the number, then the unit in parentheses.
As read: 2200 (rpm)
